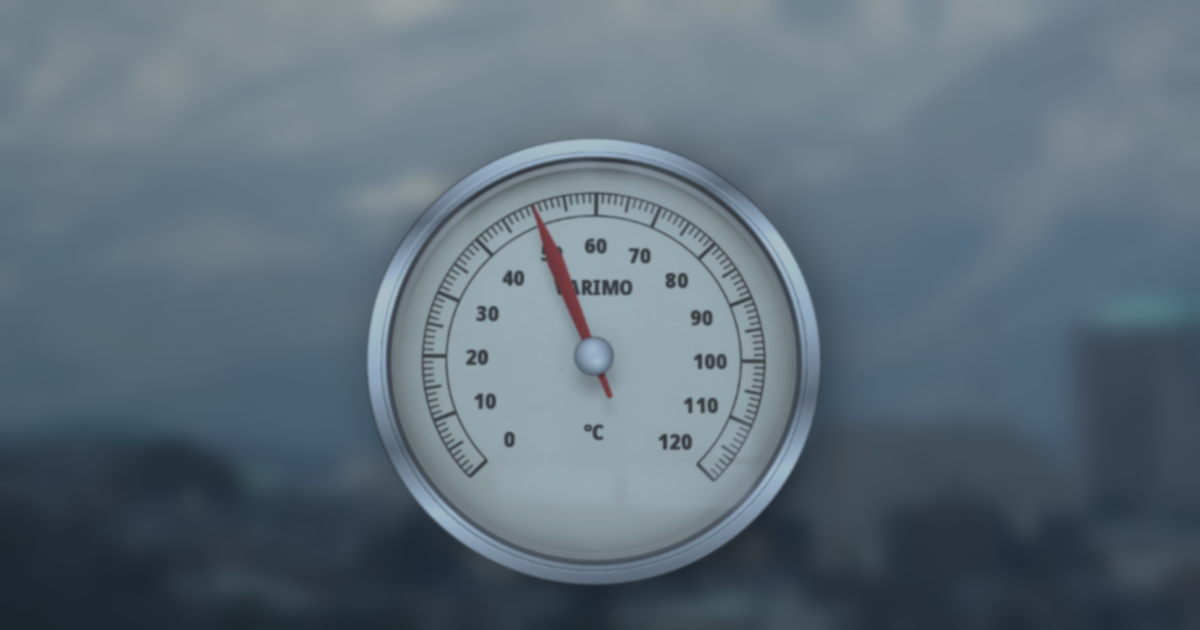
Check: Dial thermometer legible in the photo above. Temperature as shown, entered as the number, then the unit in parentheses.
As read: 50 (°C)
